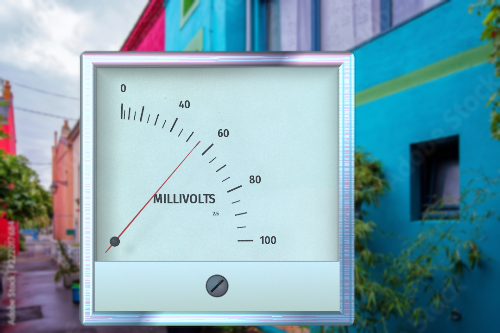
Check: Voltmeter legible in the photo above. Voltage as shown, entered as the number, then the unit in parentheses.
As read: 55 (mV)
